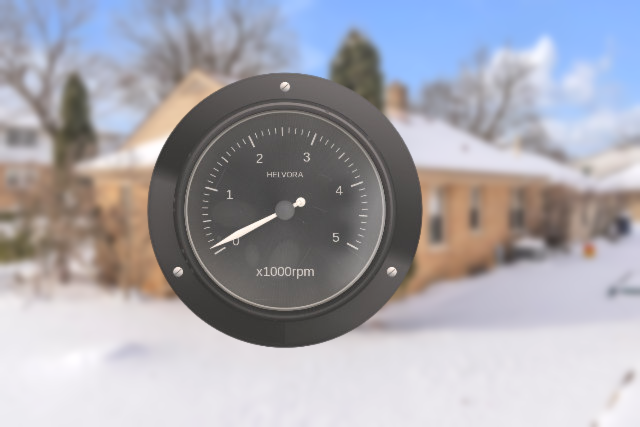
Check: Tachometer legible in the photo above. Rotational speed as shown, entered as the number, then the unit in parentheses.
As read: 100 (rpm)
